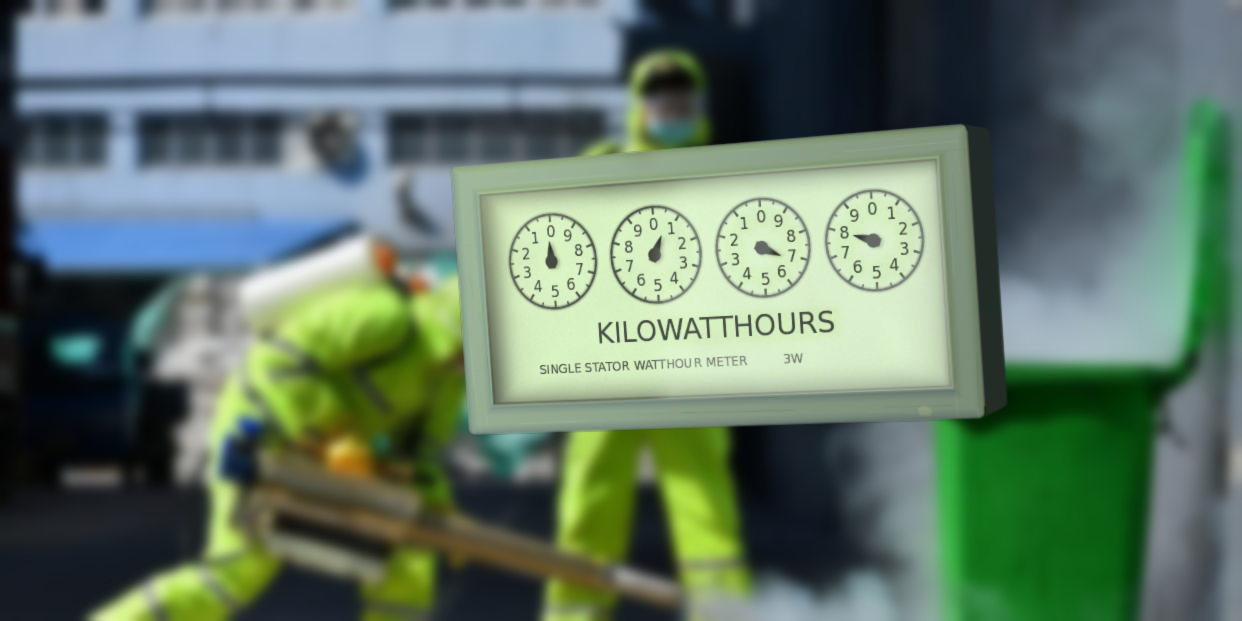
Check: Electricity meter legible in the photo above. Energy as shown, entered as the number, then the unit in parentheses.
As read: 68 (kWh)
